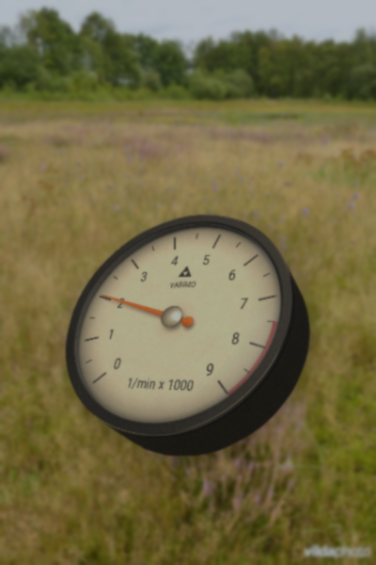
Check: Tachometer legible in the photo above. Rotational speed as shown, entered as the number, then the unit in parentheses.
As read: 2000 (rpm)
